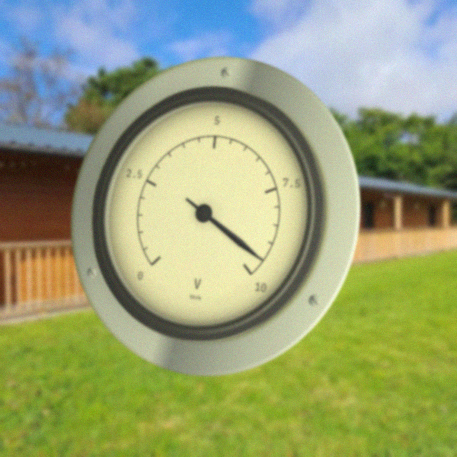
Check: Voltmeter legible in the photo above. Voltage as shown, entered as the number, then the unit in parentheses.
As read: 9.5 (V)
